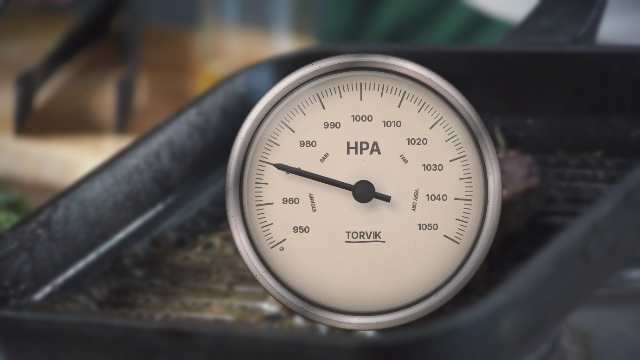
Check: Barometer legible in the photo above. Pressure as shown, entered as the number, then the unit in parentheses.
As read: 970 (hPa)
